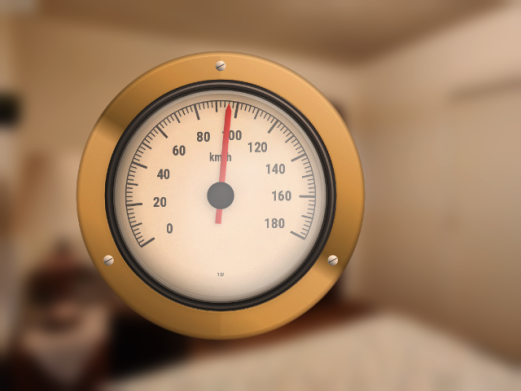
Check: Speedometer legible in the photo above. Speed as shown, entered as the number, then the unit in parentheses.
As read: 96 (km/h)
